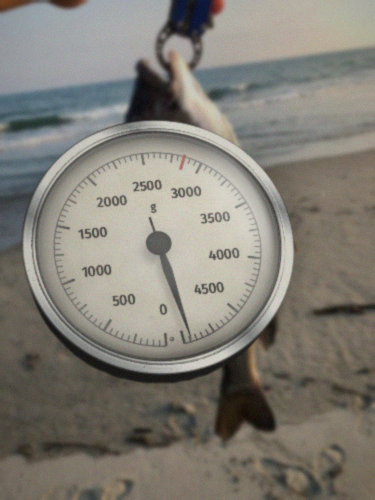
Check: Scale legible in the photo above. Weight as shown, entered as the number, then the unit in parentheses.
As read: 4950 (g)
